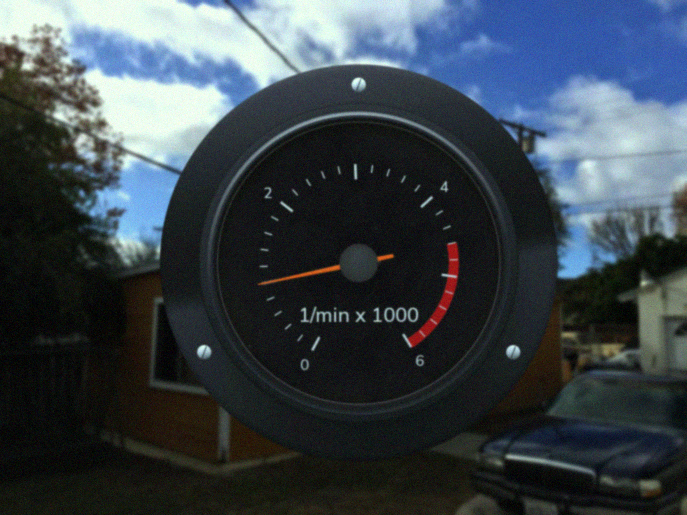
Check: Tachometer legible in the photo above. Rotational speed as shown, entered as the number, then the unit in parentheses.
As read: 1000 (rpm)
